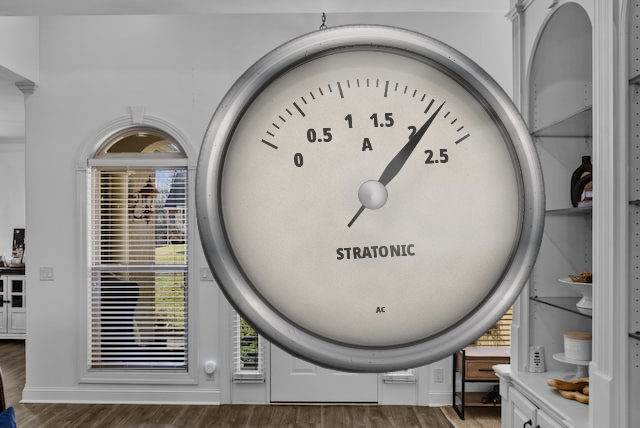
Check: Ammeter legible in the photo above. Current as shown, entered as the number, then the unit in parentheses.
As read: 2.1 (A)
